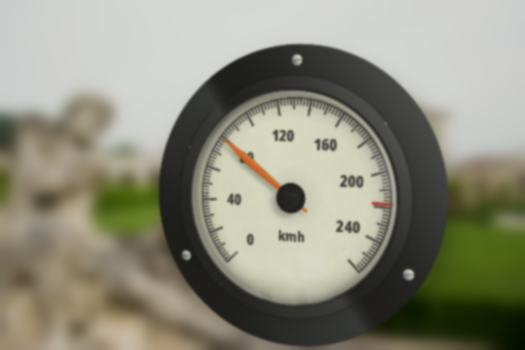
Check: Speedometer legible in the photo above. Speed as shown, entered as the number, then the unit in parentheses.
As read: 80 (km/h)
